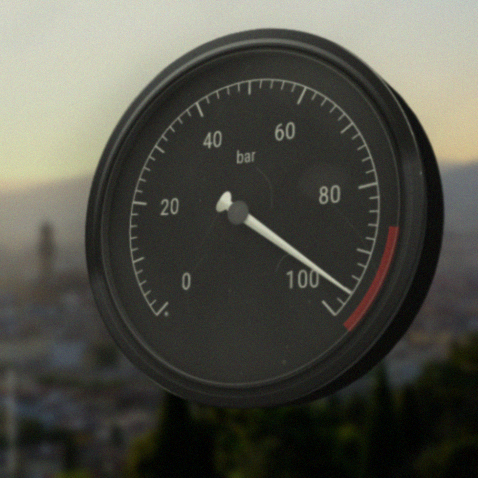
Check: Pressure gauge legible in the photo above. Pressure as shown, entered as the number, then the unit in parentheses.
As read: 96 (bar)
